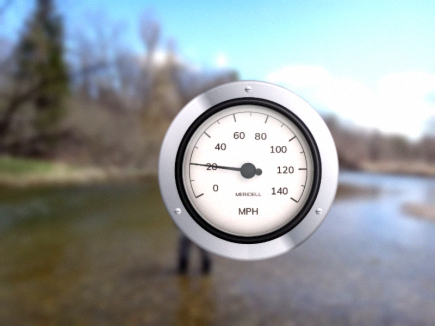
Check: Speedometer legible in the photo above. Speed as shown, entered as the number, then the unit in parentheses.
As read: 20 (mph)
